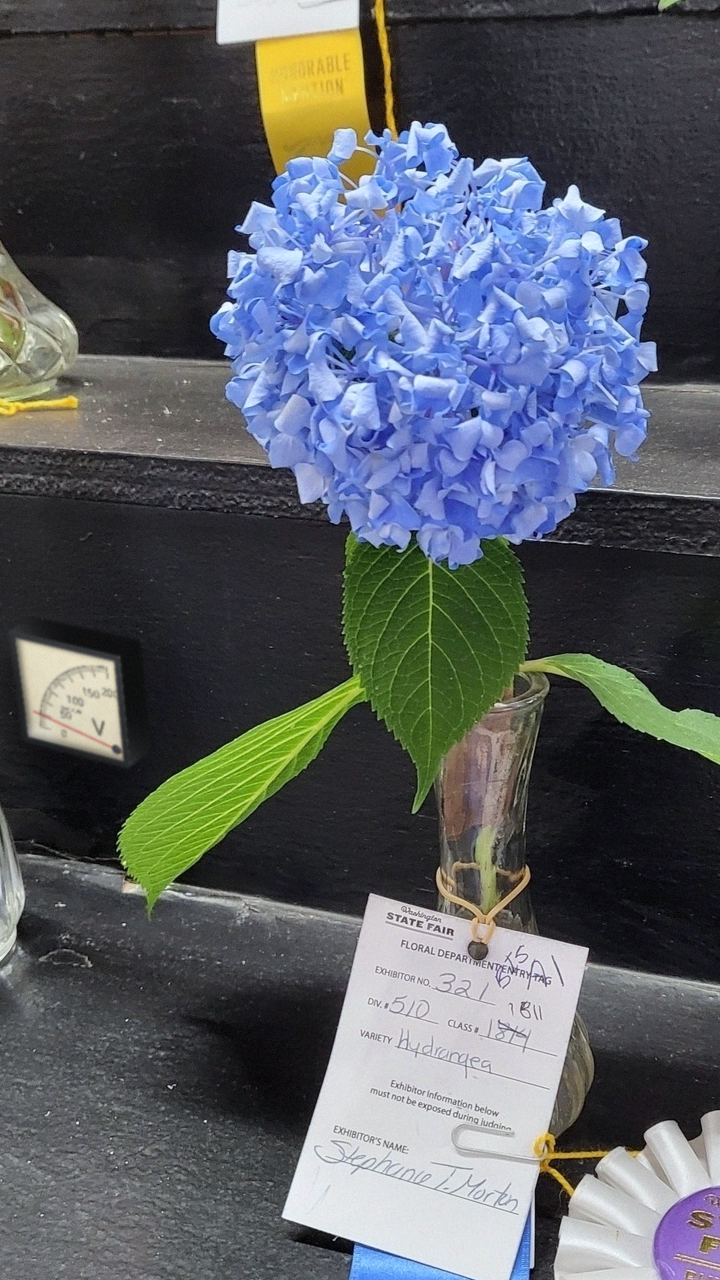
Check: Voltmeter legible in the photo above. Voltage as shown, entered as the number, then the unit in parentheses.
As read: 25 (V)
